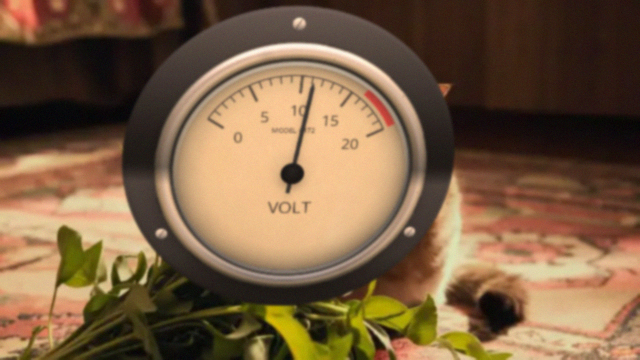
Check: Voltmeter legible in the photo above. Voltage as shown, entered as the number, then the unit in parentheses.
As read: 11 (V)
